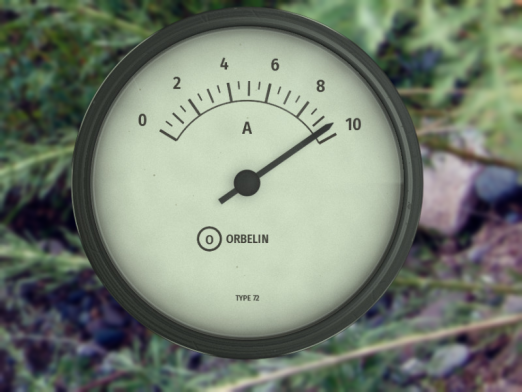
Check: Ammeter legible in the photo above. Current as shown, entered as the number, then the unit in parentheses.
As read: 9.5 (A)
